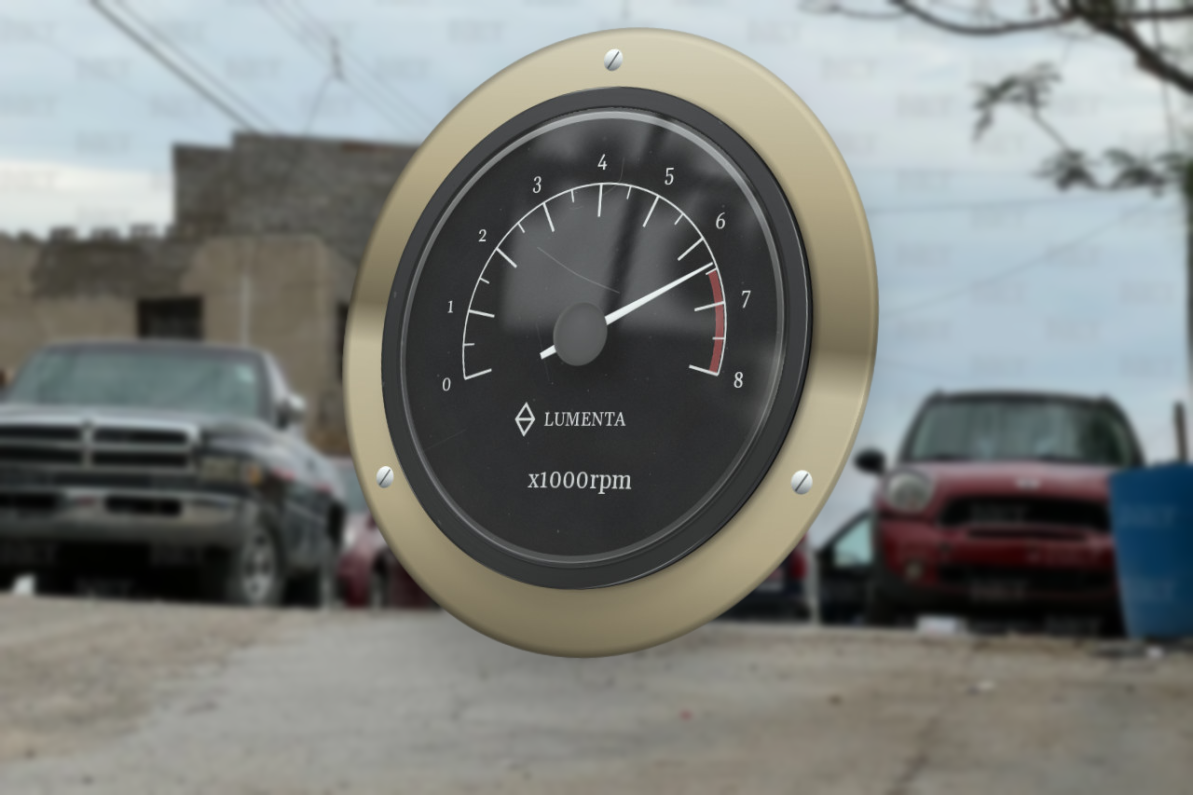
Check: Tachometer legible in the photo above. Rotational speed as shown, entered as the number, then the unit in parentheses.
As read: 6500 (rpm)
